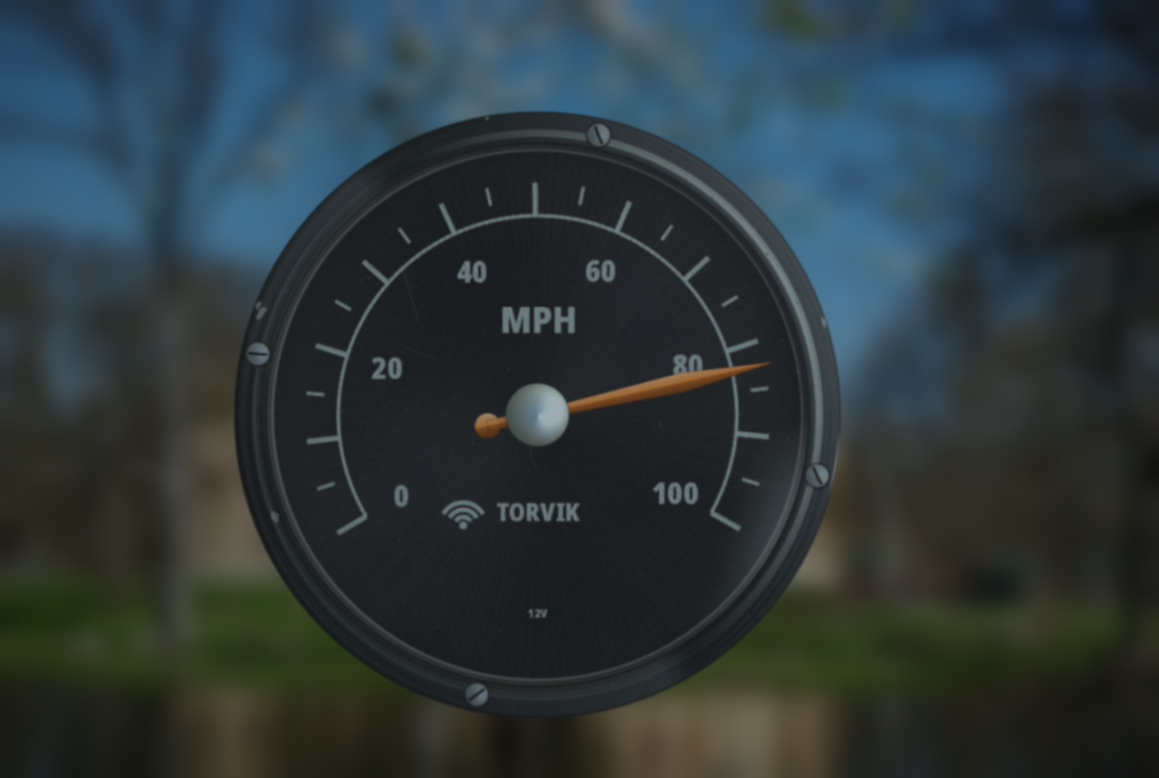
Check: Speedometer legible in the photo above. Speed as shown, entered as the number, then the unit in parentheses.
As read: 82.5 (mph)
